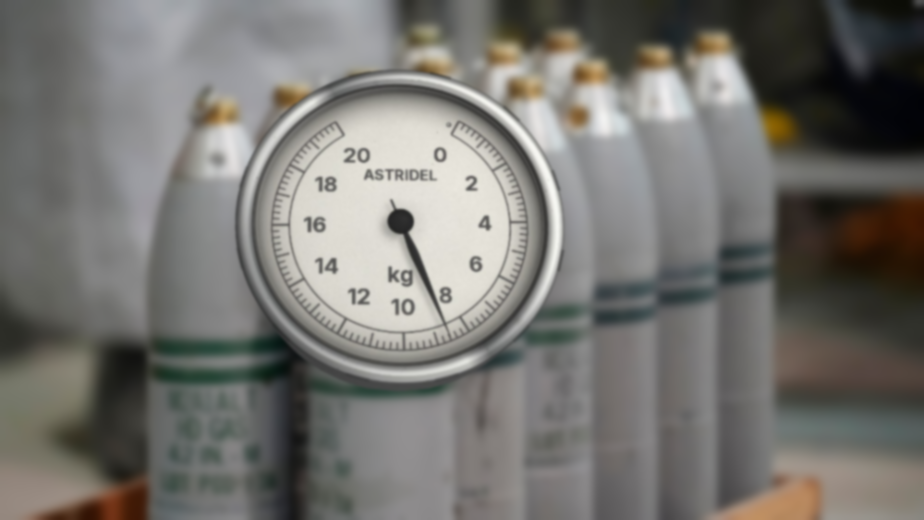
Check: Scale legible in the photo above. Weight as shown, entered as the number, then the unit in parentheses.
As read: 8.6 (kg)
